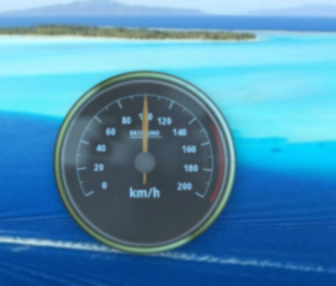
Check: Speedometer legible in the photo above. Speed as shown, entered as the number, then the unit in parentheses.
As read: 100 (km/h)
